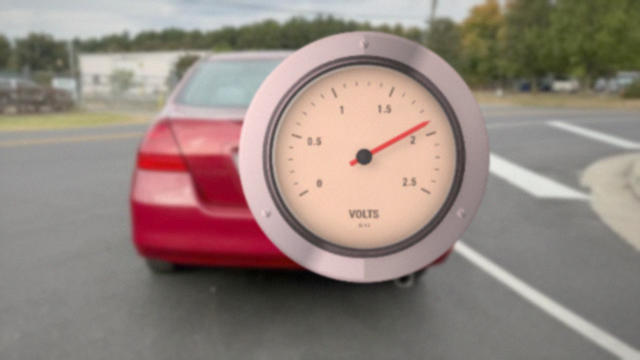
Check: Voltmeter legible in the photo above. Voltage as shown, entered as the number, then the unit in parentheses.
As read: 1.9 (V)
